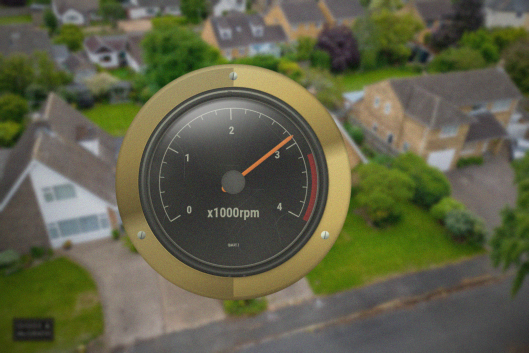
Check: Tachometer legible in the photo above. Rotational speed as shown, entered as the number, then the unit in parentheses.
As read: 2900 (rpm)
